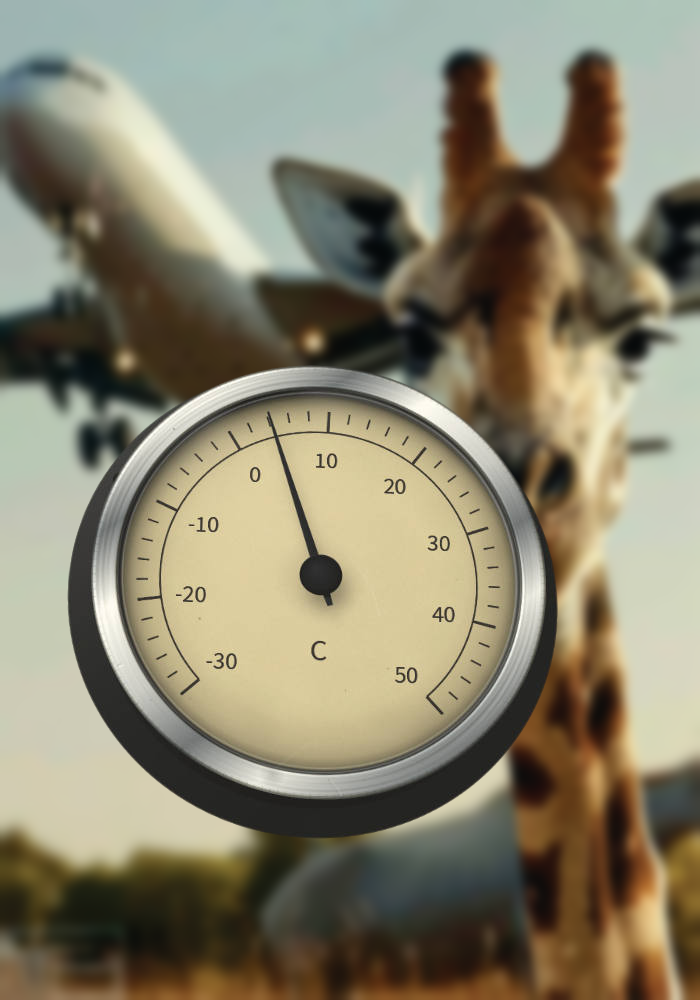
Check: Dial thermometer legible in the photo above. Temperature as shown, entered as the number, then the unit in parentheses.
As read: 4 (°C)
